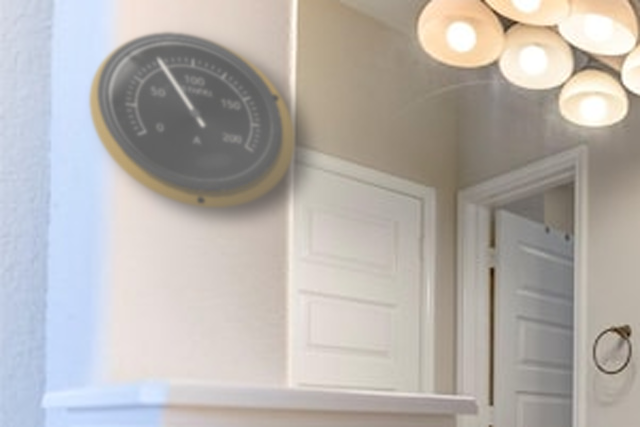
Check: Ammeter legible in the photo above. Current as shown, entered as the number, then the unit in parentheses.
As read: 75 (A)
